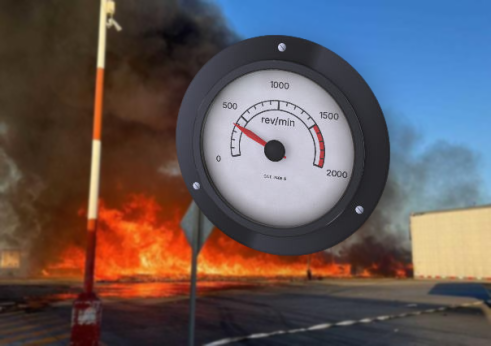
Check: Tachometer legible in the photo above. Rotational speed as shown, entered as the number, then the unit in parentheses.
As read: 400 (rpm)
